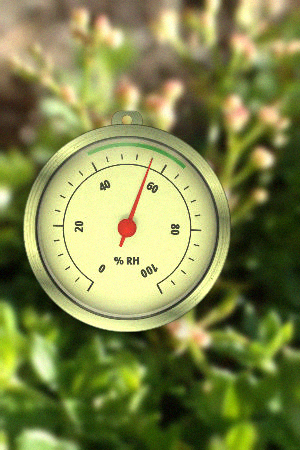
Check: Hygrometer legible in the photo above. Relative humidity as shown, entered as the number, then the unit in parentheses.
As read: 56 (%)
